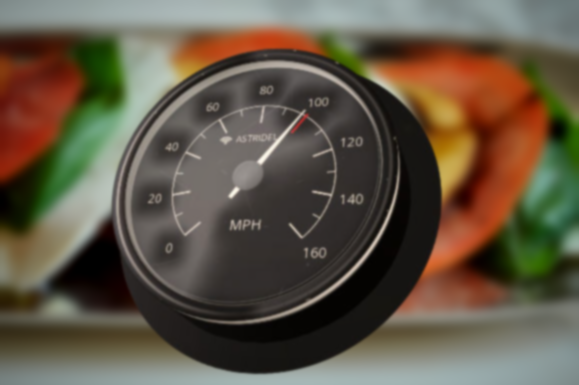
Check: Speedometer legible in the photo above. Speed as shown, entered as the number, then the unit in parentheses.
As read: 100 (mph)
